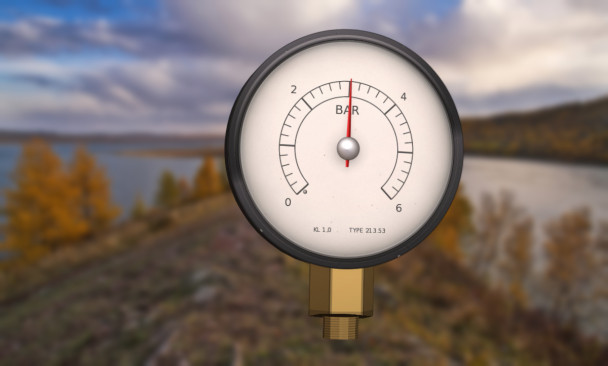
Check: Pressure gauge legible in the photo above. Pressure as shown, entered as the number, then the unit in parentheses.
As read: 3 (bar)
